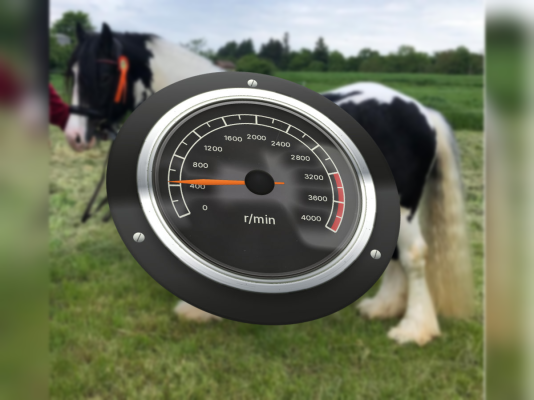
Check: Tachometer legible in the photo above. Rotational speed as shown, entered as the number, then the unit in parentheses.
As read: 400 (rpm)
